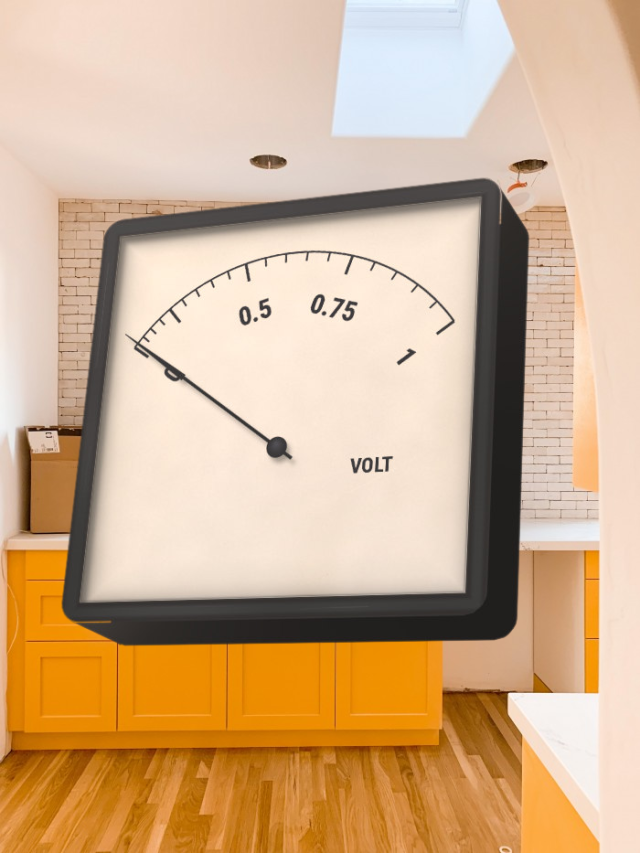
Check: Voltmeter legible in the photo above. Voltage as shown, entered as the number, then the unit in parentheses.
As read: 0.05 (V)
